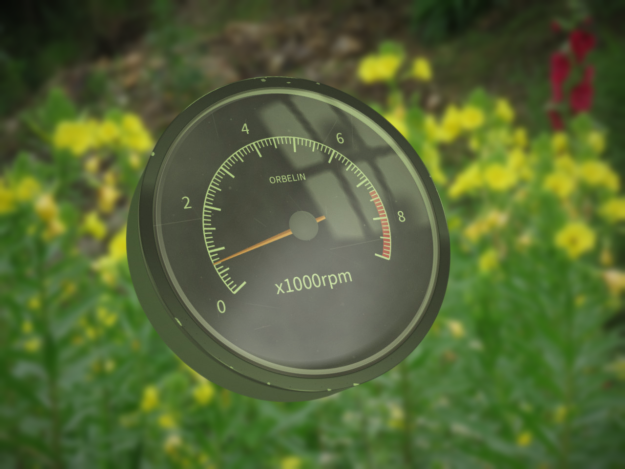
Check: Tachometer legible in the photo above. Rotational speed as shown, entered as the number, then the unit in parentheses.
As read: 700 (rpm)
